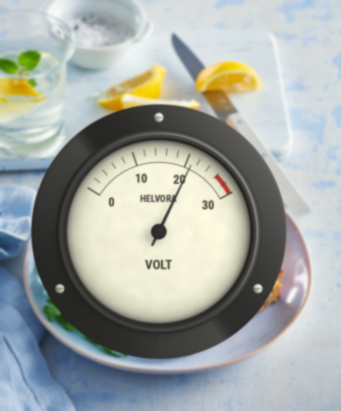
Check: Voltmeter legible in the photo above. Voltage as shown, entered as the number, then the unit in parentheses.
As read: 21 (V)
